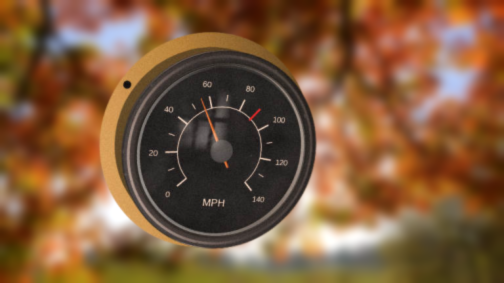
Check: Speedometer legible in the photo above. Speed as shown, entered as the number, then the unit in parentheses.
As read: 55 (mph)
